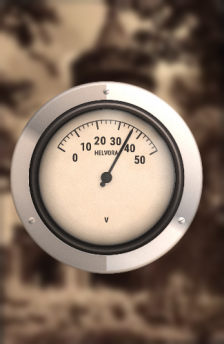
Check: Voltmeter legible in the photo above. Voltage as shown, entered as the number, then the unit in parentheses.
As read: 36 (V)
